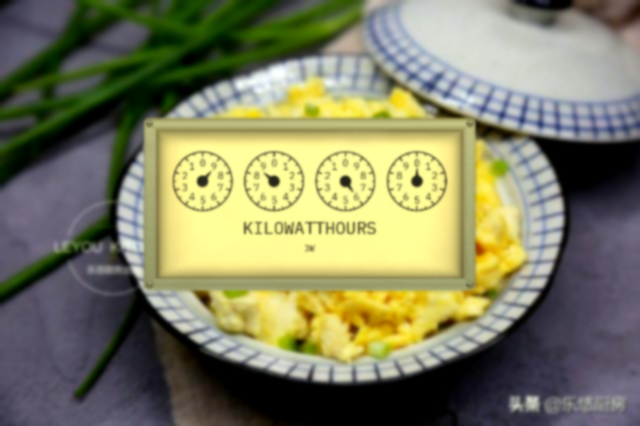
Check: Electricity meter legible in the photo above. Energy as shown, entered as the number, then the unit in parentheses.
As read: 8860 (kWh)
